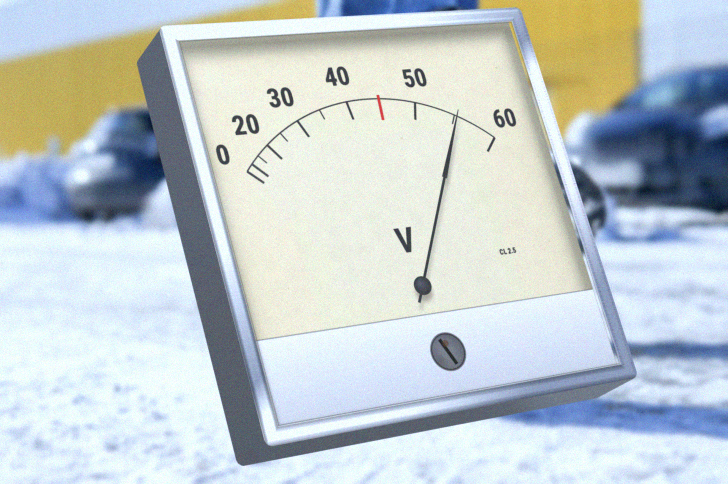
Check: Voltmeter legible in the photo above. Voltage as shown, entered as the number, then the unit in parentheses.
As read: 55 (V)
